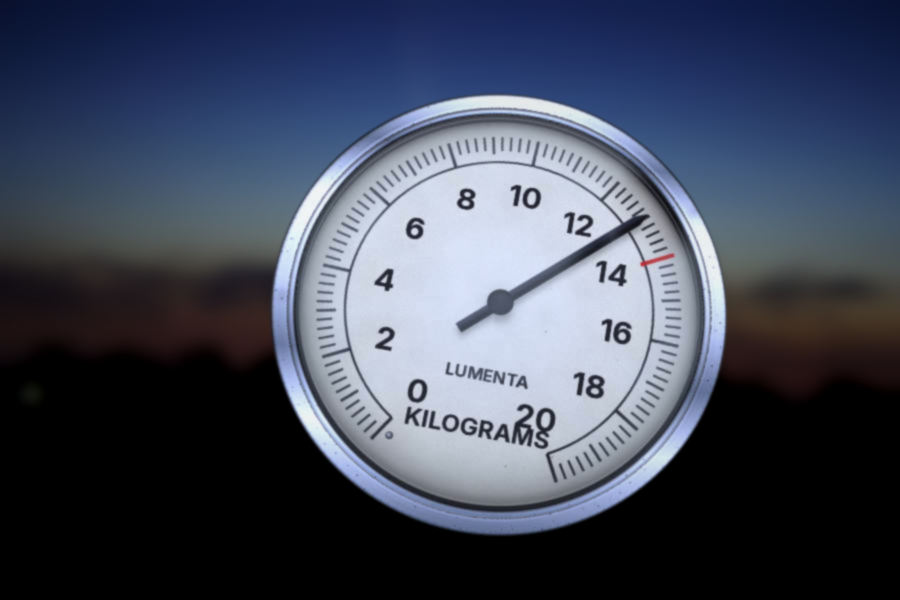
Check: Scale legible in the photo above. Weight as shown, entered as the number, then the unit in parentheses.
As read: 13 (kg)
